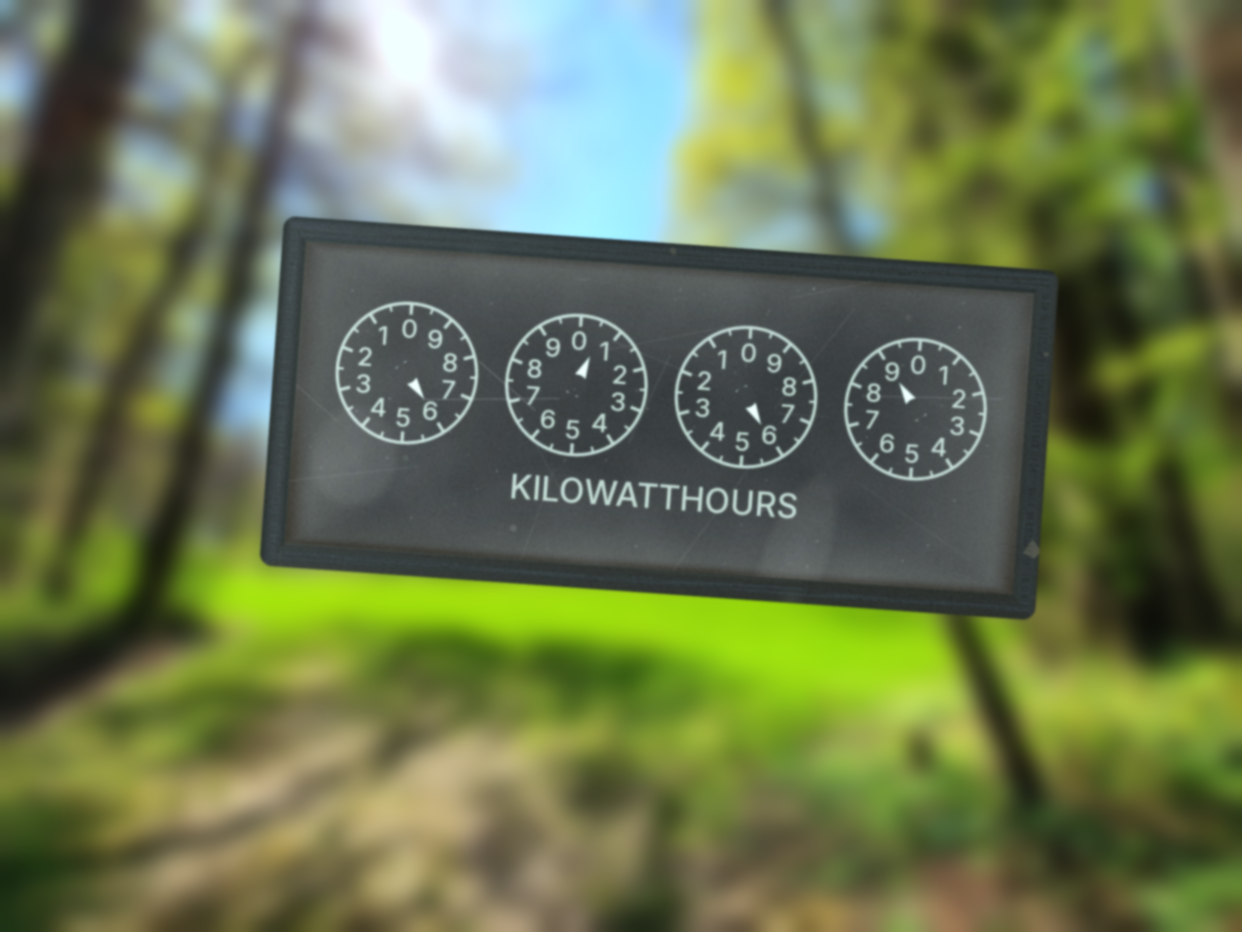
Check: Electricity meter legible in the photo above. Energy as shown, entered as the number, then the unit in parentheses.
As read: 6059 (kWh)
